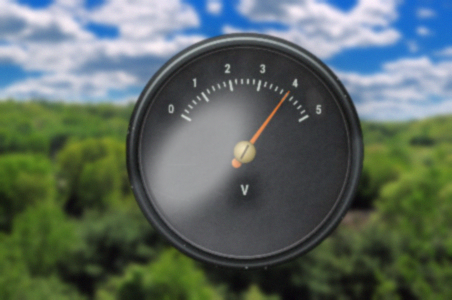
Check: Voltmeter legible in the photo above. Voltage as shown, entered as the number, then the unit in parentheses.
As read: 4 (V)
